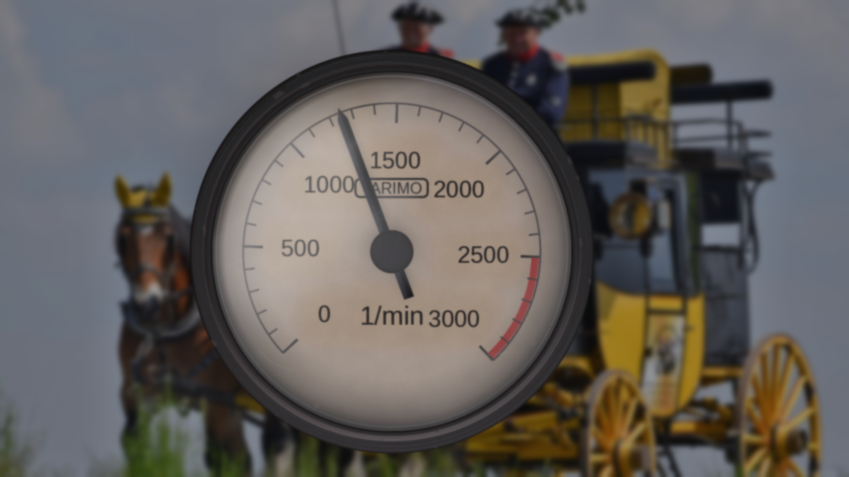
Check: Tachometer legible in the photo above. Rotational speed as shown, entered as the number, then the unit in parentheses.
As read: 1250 (rpm)
